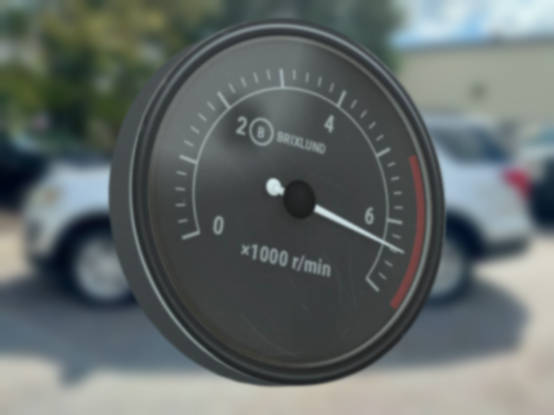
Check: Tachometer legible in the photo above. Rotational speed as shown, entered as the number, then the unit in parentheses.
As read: 6400 (rpm)
